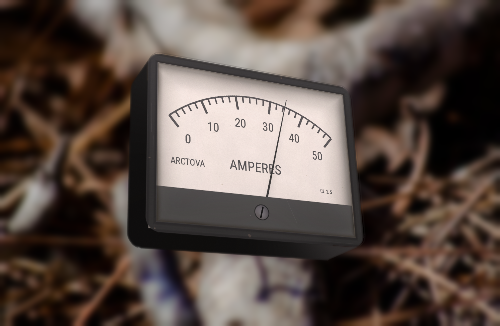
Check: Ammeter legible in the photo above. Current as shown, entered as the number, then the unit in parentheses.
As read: 34 (A)
